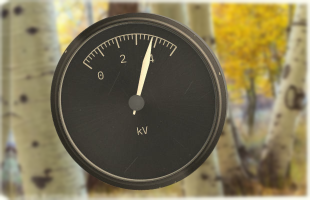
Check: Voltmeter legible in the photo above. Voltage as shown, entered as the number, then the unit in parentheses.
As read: 3.8 (kV)
